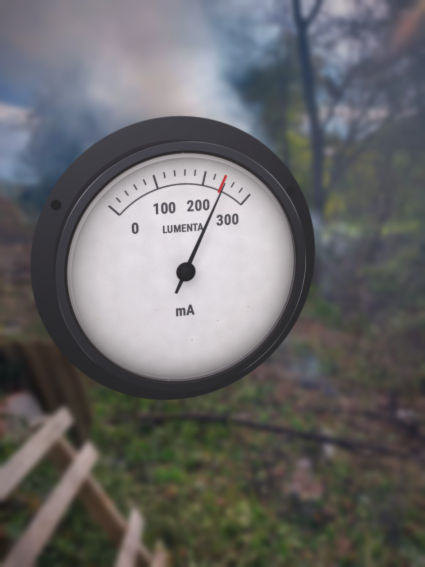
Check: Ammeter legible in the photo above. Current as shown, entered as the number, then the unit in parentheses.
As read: 240 (mA)
